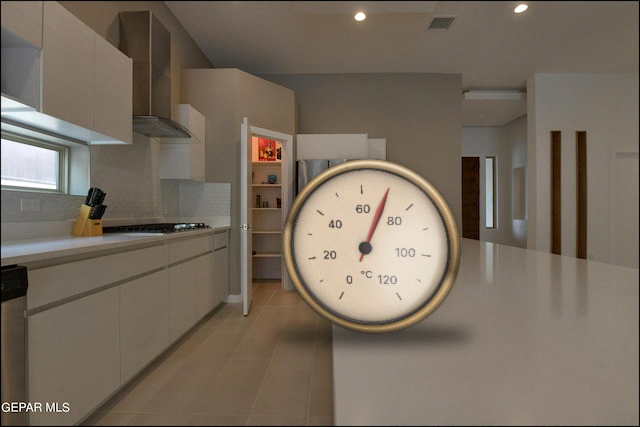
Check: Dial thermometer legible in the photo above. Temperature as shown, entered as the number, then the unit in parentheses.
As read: 70 (°C)
